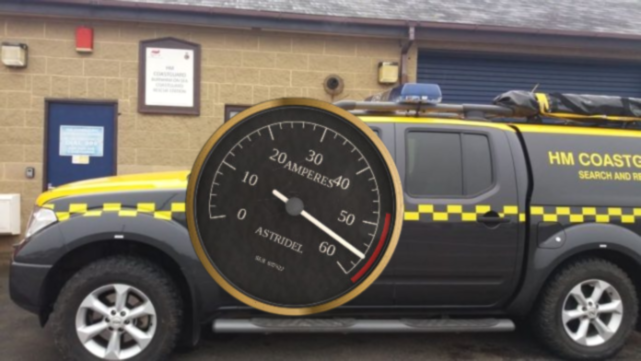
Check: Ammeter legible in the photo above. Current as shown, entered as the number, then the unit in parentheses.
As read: 56 (A)
